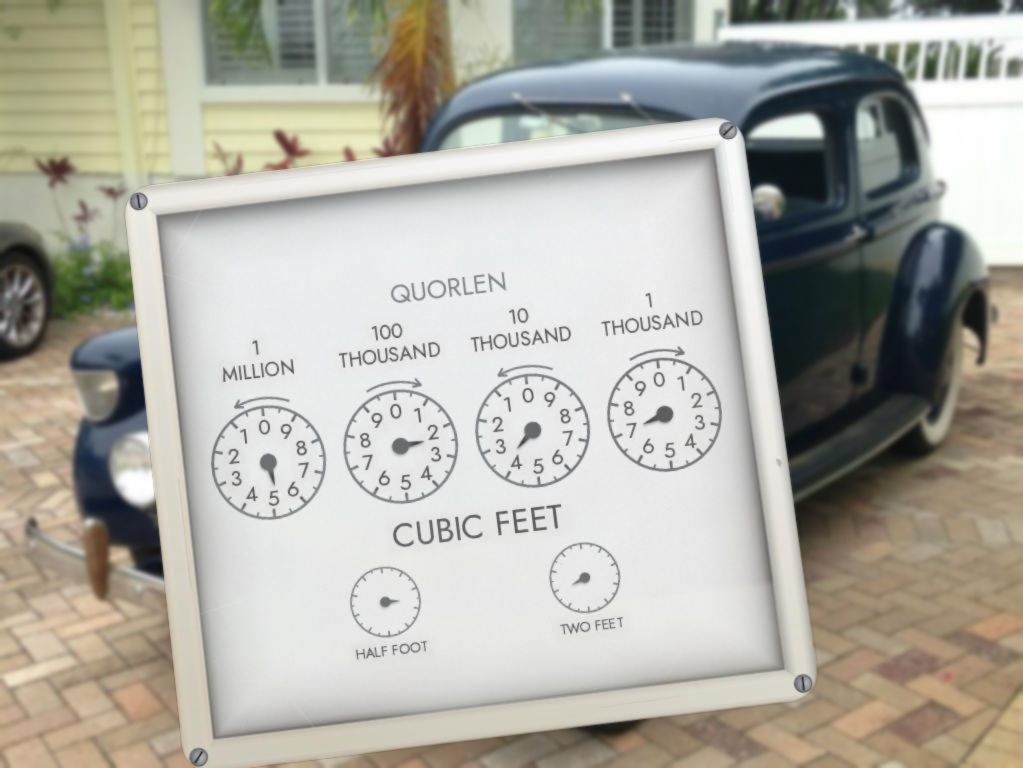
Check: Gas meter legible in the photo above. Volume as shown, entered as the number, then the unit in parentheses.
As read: 523700 (ft³)
